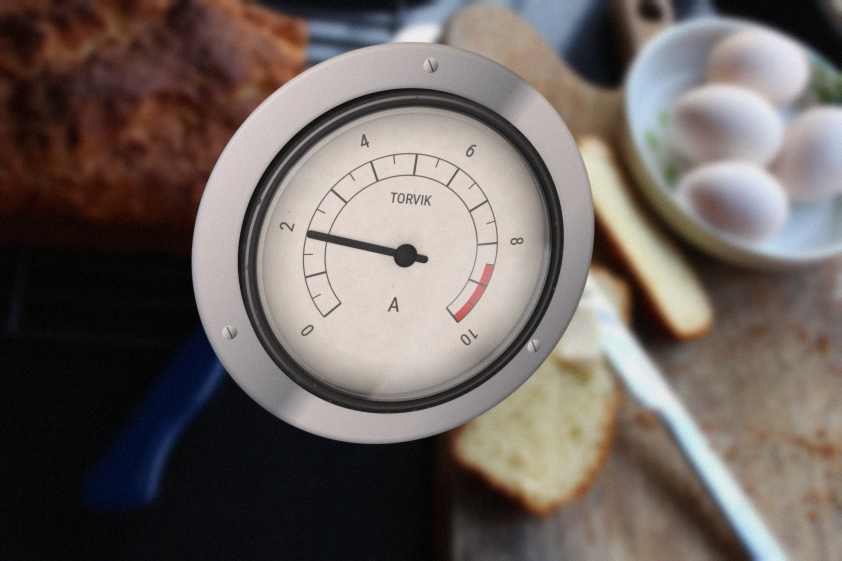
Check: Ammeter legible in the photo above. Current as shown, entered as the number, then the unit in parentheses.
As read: 2 (A)
